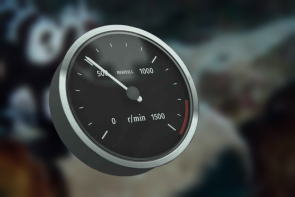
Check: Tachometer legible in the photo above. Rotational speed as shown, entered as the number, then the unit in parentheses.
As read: 500 (rpm)
